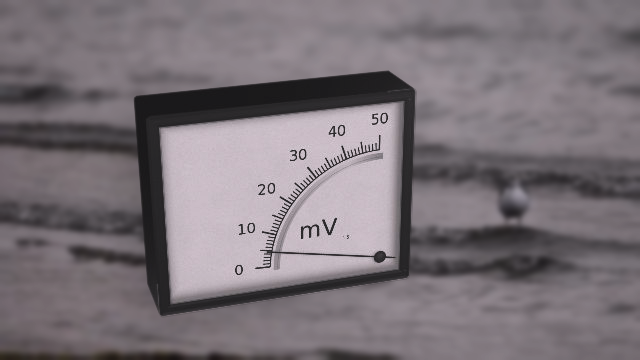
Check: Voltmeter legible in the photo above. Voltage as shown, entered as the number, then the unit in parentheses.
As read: 5 (mV)
